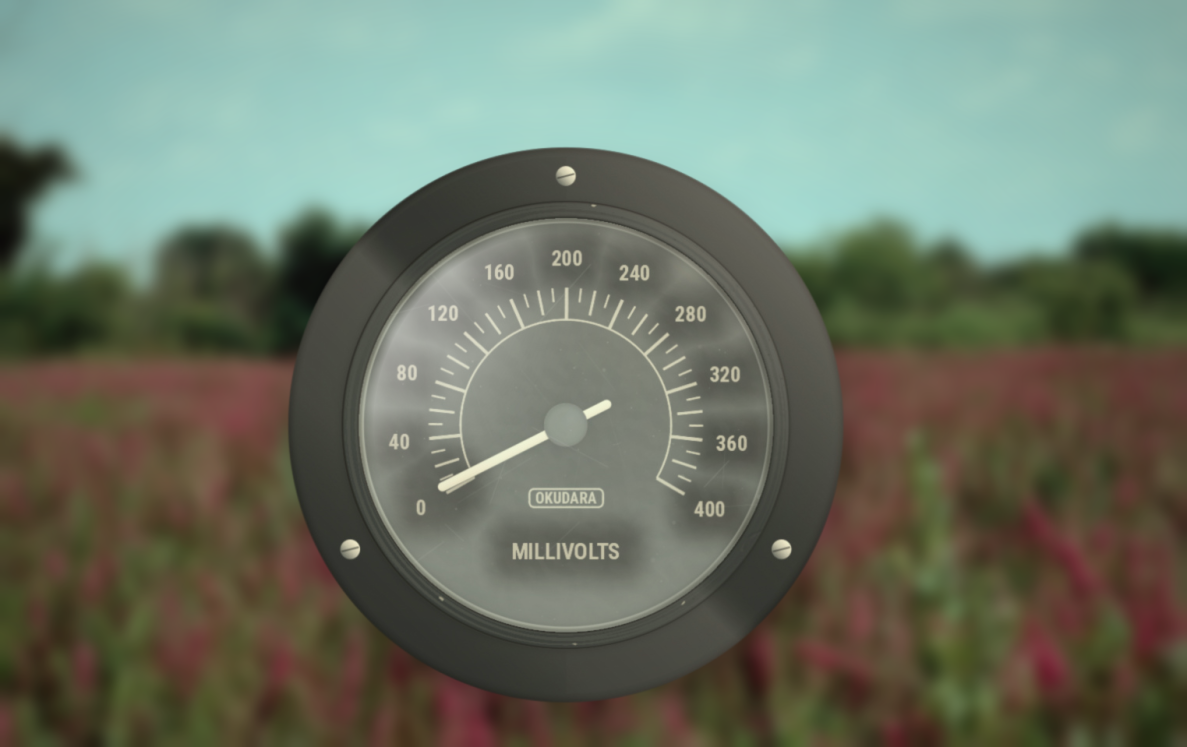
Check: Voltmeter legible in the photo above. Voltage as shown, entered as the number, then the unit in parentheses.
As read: 5 (mV)
